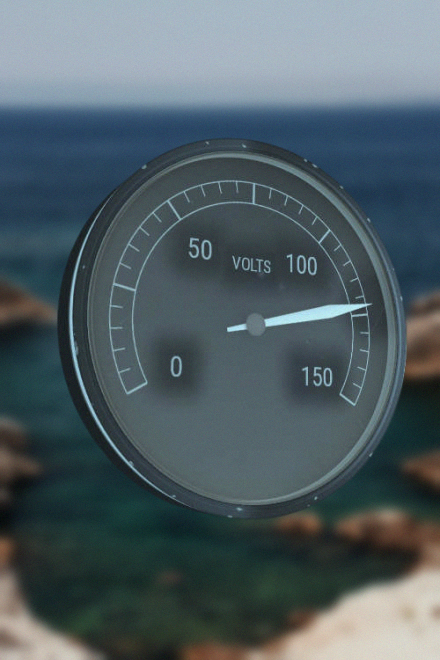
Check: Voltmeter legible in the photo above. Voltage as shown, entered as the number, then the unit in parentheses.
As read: 122.5 (V)
